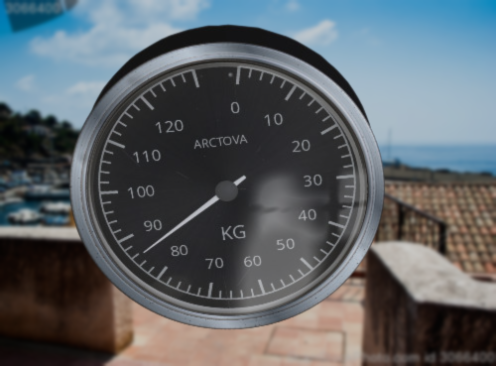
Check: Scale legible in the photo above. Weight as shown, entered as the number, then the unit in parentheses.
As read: 86 (kg)
